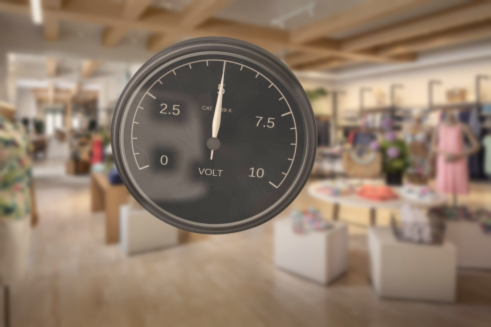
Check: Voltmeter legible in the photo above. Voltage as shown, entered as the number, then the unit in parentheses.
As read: 5 (V)
